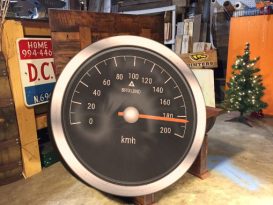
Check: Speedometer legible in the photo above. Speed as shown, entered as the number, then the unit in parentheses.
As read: 185 (km/h)
